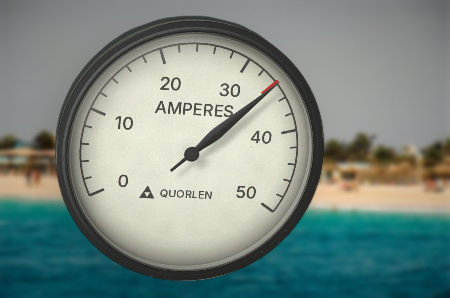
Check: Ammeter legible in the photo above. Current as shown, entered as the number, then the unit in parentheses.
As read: 34 (A)
